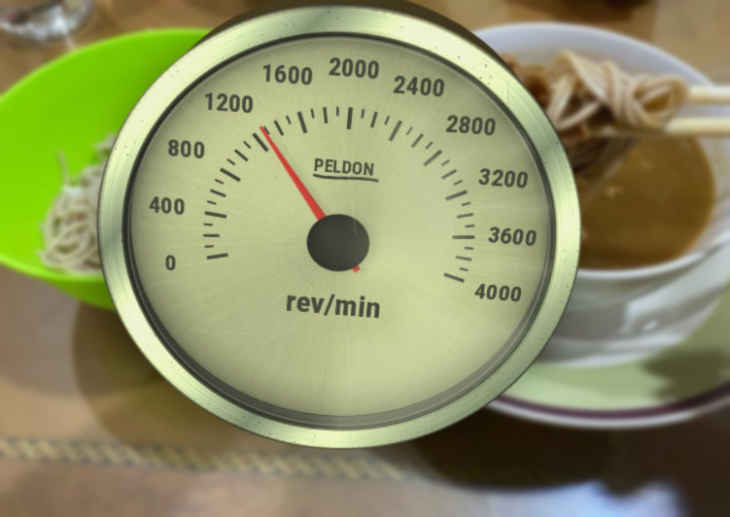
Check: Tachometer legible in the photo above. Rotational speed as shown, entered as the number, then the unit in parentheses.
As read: 1300 (rpm)
